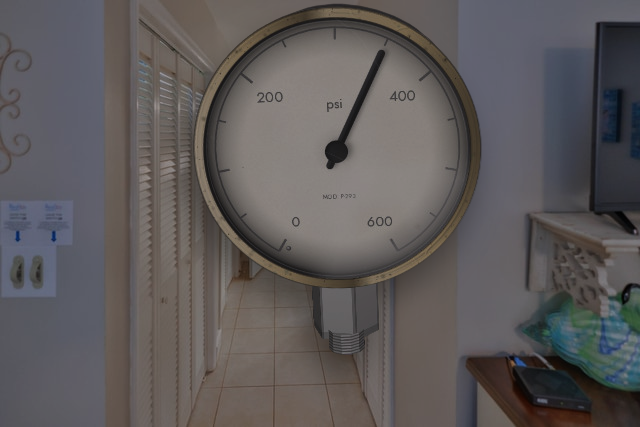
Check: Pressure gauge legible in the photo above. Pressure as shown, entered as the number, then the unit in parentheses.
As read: 350 (psi)
